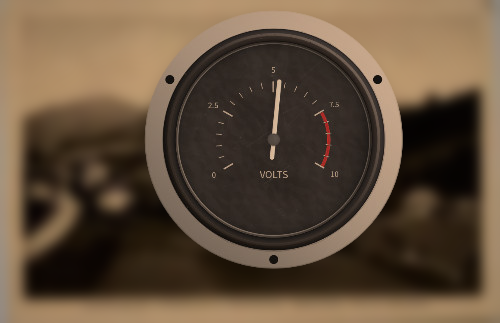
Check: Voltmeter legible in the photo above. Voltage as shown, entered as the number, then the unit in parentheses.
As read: 5.25 (V)
